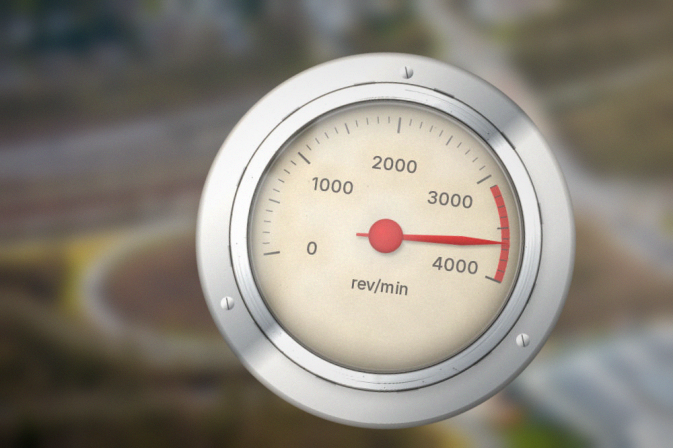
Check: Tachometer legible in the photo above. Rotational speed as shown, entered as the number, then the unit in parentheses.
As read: 3650 (rpm)
